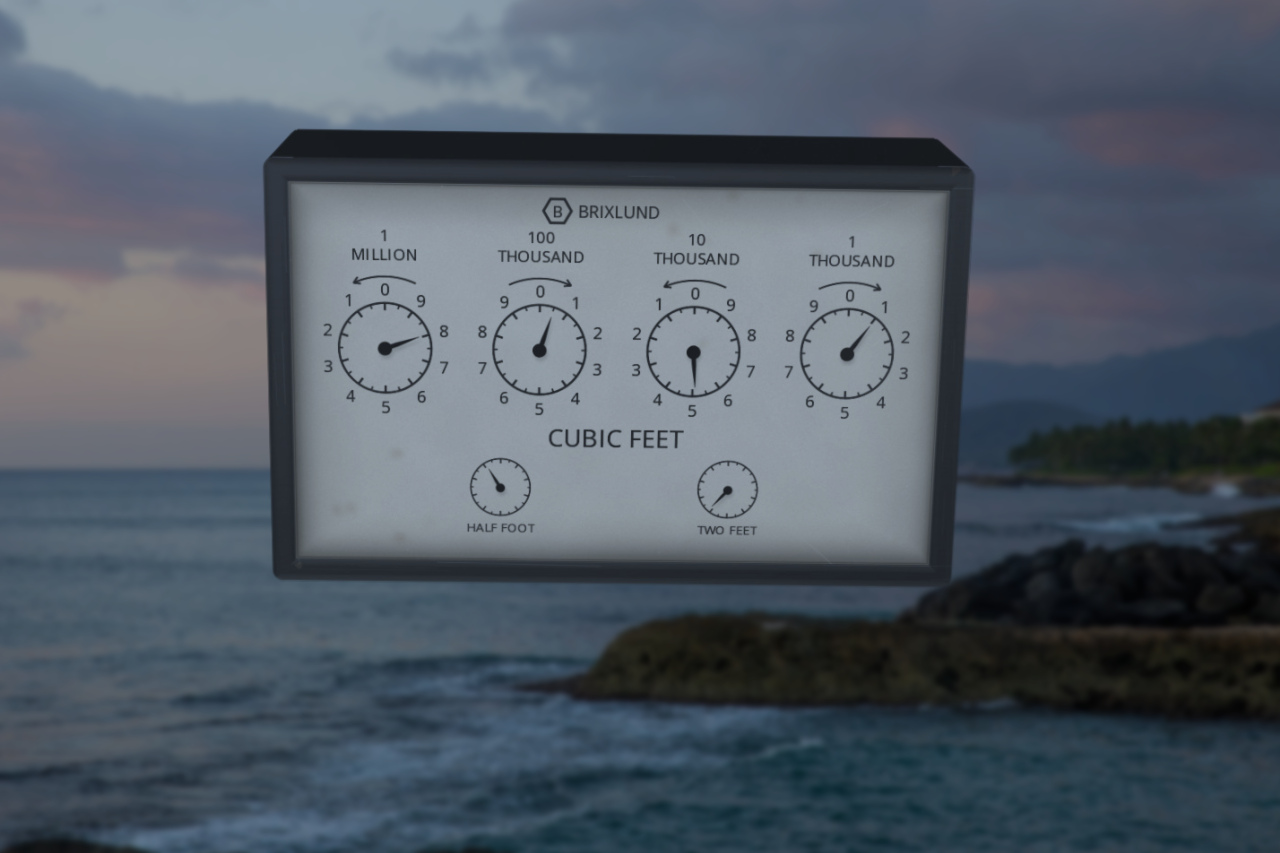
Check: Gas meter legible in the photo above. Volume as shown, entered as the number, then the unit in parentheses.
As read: 805100 (ft³)
